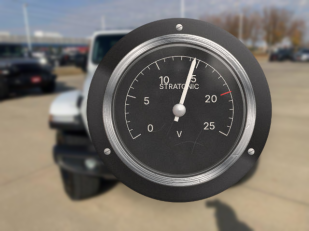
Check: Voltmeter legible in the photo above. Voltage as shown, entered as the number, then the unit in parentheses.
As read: 14.5 (V)
